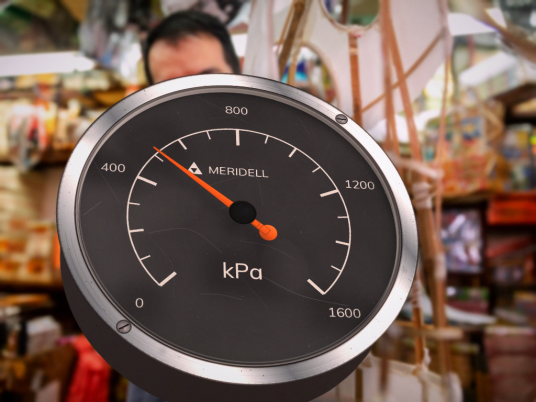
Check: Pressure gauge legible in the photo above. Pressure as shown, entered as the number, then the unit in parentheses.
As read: 500 (kPa)
